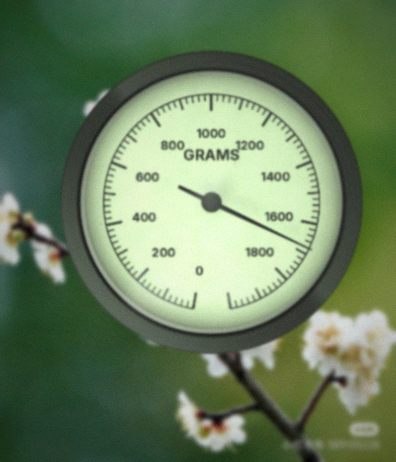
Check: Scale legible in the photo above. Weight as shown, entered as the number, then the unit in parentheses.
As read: 1680 (g)
